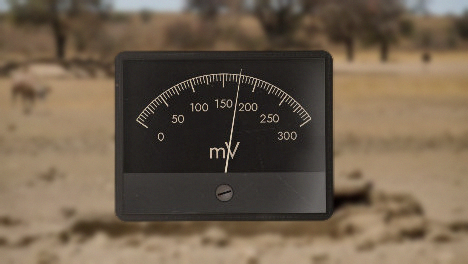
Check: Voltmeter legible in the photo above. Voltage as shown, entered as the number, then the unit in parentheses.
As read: 175 (mV)
